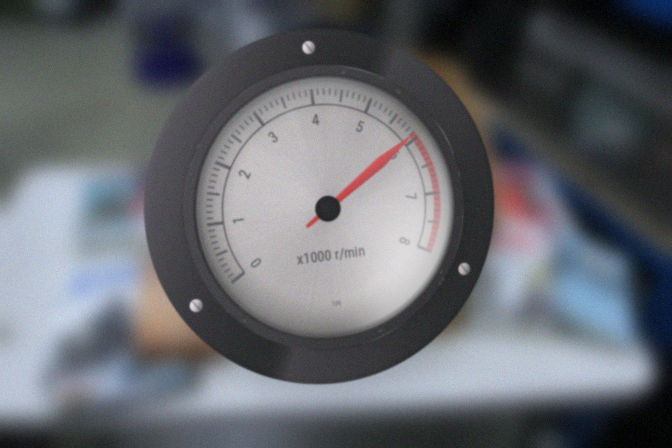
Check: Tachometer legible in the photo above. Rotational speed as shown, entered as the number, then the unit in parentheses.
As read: 5900 (rpm)
